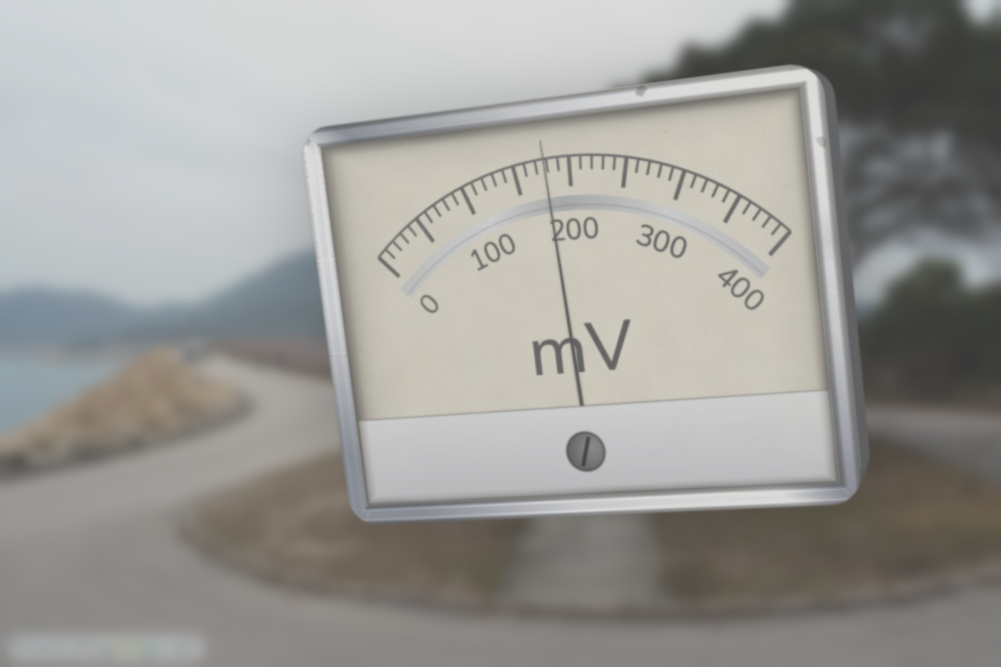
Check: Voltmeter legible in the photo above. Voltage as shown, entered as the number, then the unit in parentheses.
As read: 180 (mV)
